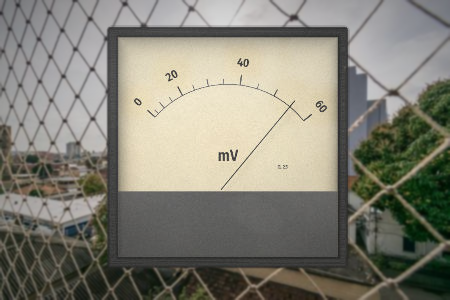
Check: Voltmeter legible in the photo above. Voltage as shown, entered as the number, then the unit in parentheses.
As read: 55 (mV)
